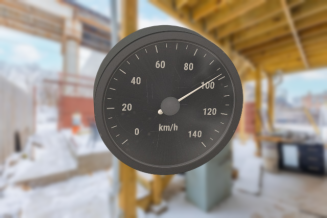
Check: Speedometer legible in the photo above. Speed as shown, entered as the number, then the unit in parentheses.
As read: 97.5 (km/h)
